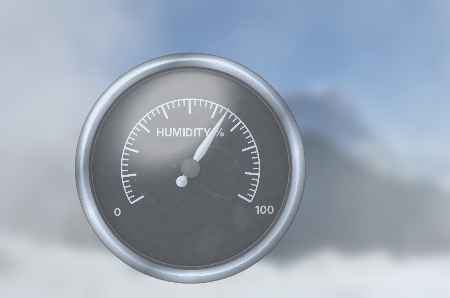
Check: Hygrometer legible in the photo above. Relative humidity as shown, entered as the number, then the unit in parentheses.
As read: 64 (%)
